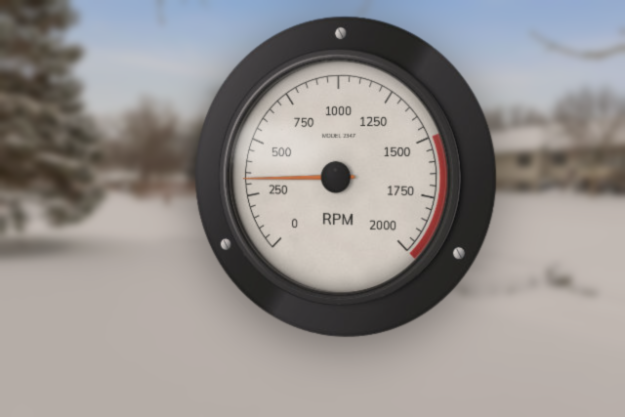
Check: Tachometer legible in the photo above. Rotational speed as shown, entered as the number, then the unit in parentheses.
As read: 325 (rpm)
